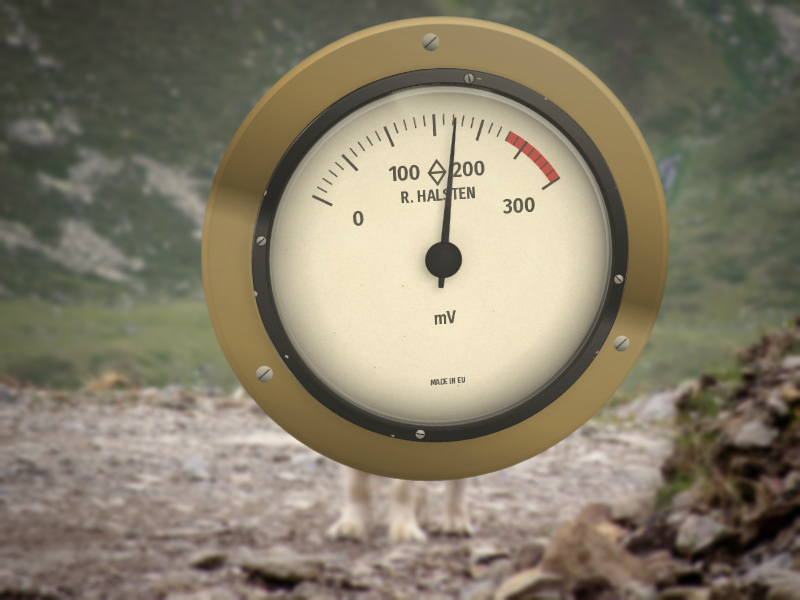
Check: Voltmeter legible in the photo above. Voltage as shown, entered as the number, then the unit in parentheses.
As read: 170 (mV)
